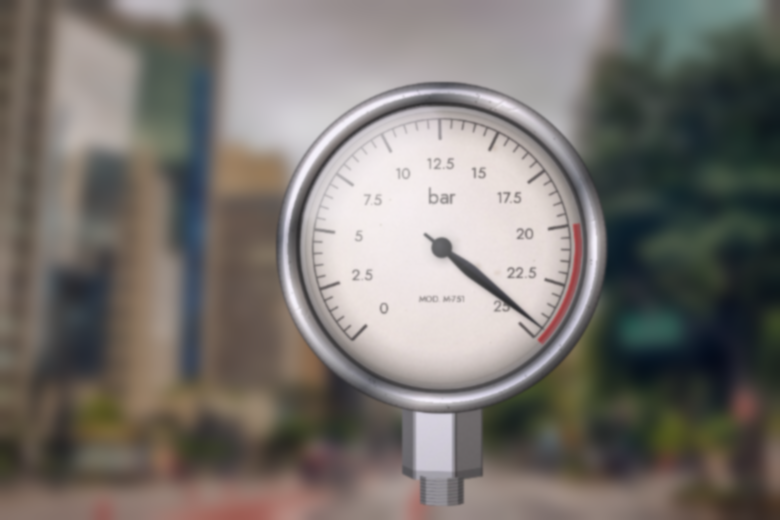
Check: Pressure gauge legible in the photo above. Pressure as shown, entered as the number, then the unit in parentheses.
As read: 24.5 (bar)
